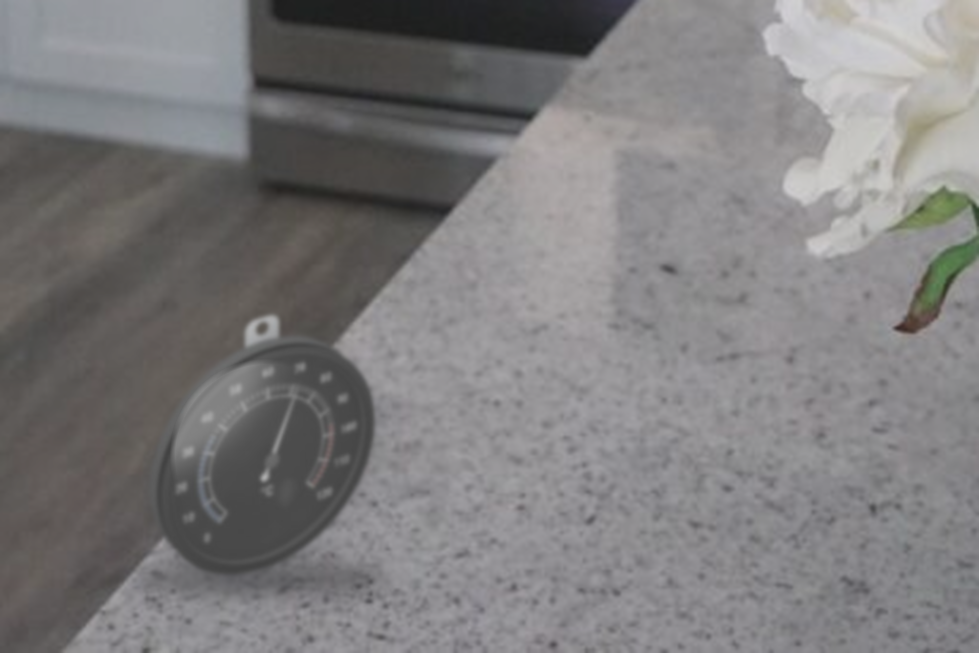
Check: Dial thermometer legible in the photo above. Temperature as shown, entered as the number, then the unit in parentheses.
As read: 70 (°C)
